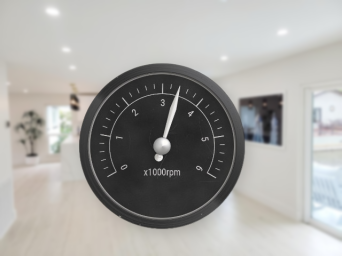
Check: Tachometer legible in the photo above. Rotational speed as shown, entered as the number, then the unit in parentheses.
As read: 3400 (rpm)
